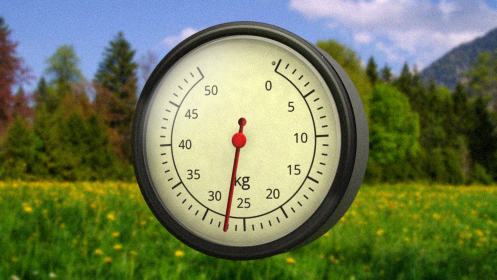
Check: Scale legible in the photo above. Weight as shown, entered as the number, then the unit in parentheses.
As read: 27 (kg)
